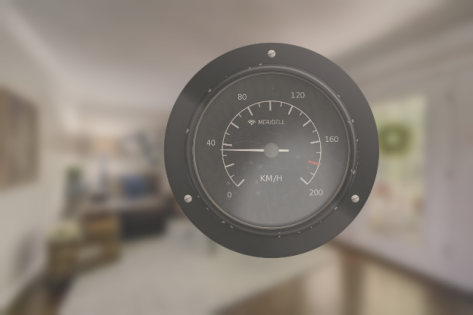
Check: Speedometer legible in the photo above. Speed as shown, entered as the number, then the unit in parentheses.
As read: 35 (km/h)
